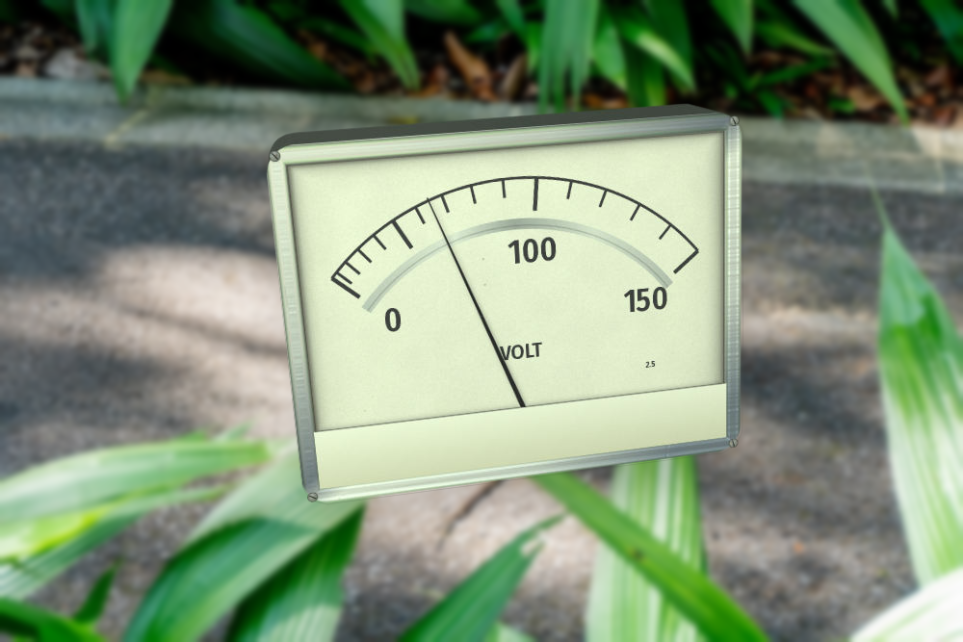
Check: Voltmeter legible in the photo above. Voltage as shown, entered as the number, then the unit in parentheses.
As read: 65 (V)
